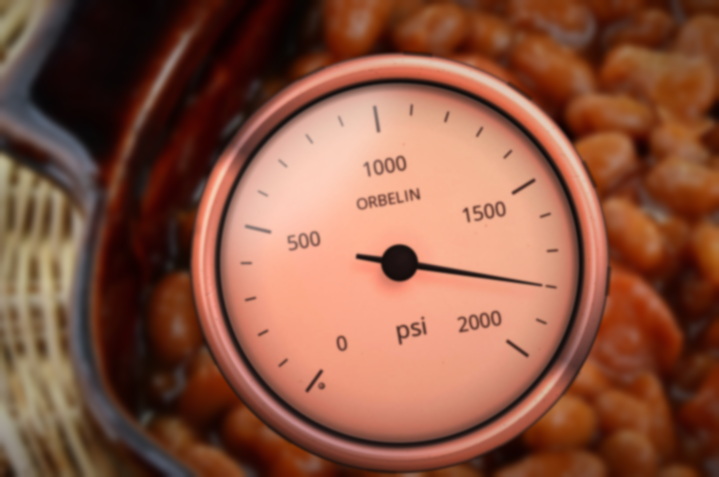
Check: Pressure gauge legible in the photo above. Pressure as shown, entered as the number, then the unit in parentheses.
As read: 1800 (psi)
